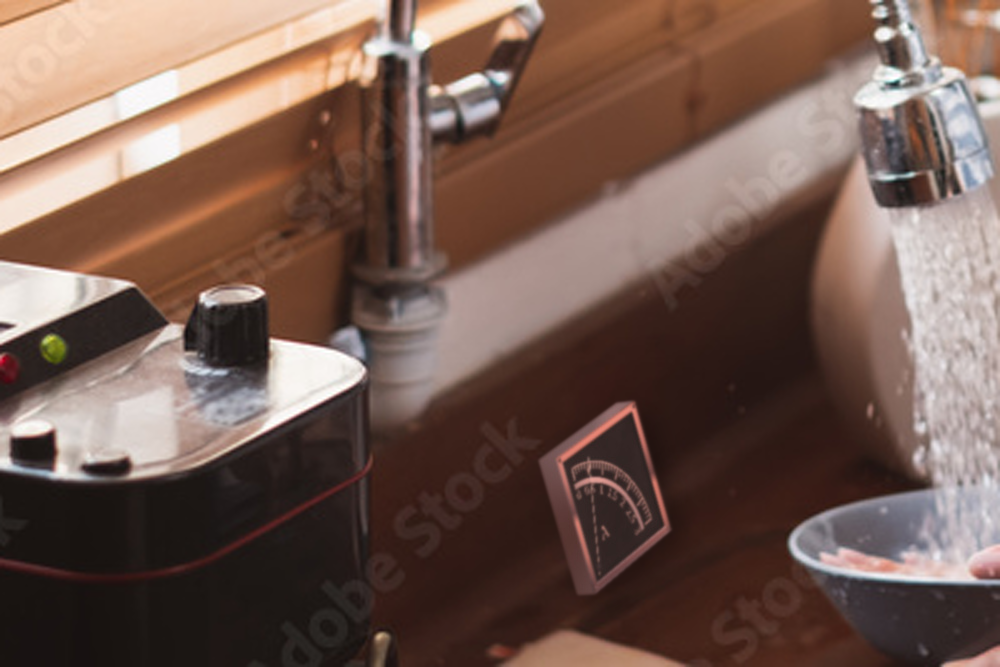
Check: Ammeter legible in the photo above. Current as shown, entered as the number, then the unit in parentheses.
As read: 0.5 (A)
